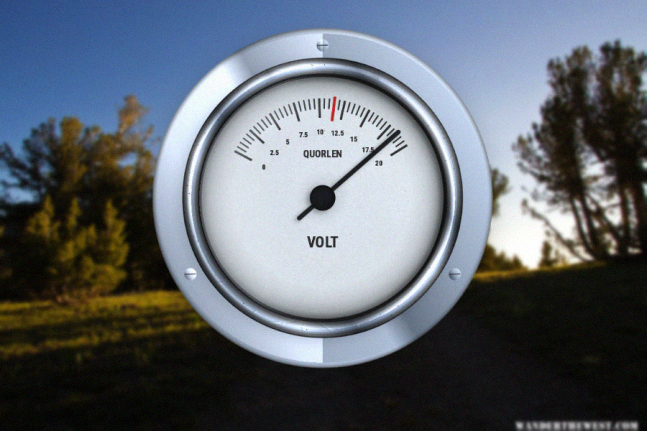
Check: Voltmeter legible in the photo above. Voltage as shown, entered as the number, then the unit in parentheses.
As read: 18.5 (V)
